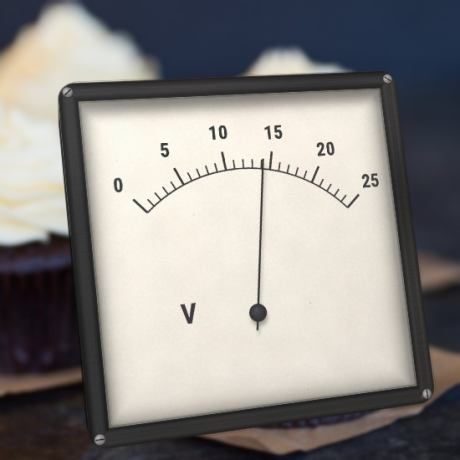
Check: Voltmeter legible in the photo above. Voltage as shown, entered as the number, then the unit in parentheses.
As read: 14 (V)
